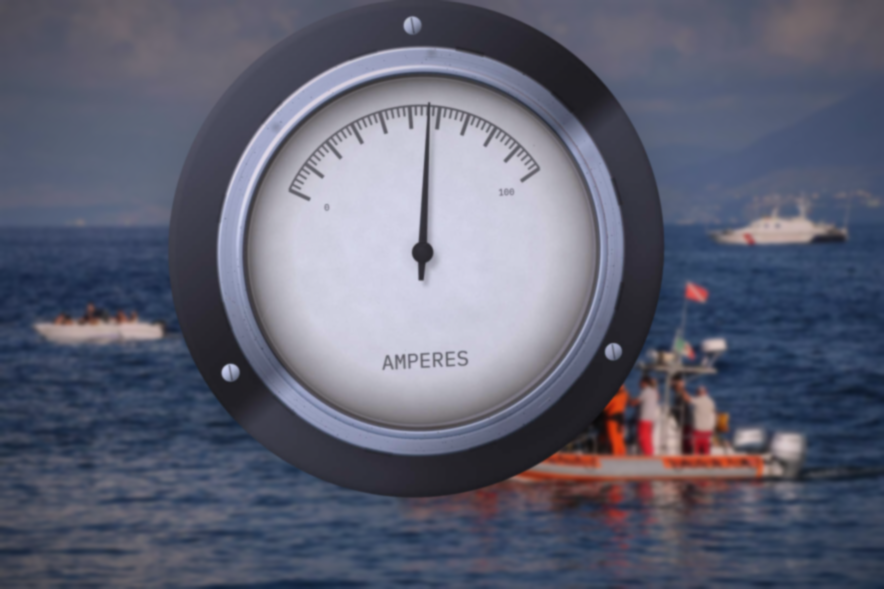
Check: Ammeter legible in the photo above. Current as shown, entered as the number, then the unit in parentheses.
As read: 56 (A)
